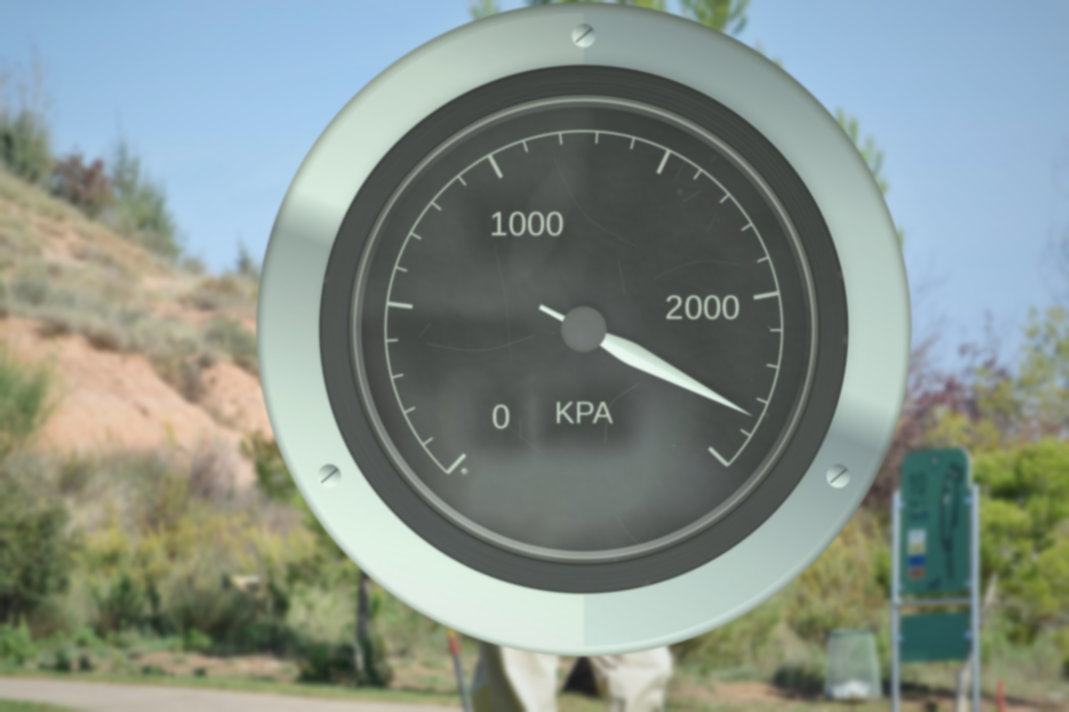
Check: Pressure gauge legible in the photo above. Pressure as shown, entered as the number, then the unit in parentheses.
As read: 2350 (kPa)
